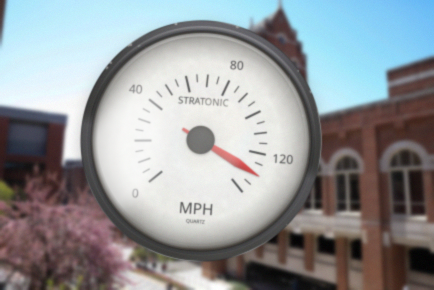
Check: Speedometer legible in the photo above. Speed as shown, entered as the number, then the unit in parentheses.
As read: 130 (mph)
